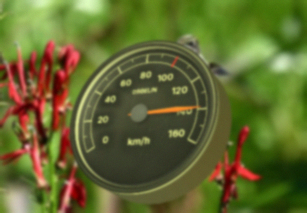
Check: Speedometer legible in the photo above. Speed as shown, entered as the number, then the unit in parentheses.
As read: 140 (km/h)
